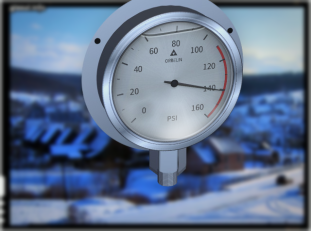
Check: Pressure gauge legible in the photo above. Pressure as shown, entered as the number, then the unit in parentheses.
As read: 140 (psi)
